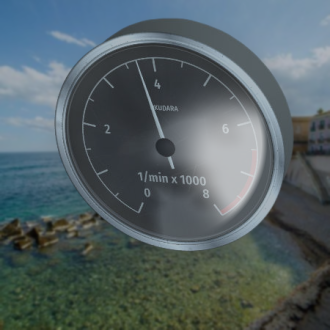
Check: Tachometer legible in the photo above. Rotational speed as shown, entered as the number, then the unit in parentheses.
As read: 3750 (rpm)
